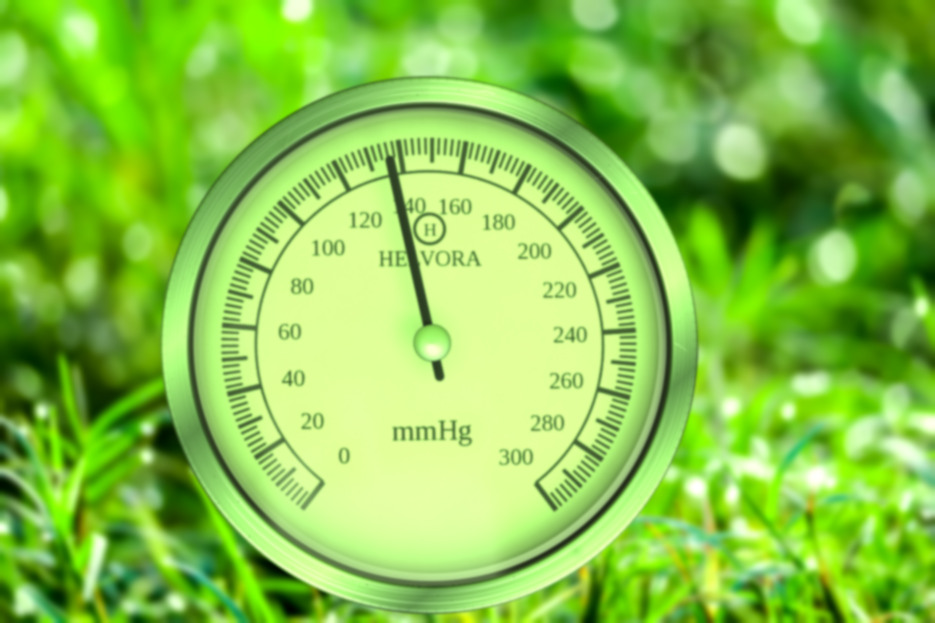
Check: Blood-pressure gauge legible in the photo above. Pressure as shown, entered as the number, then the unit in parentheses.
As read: 136 (mmHg)
